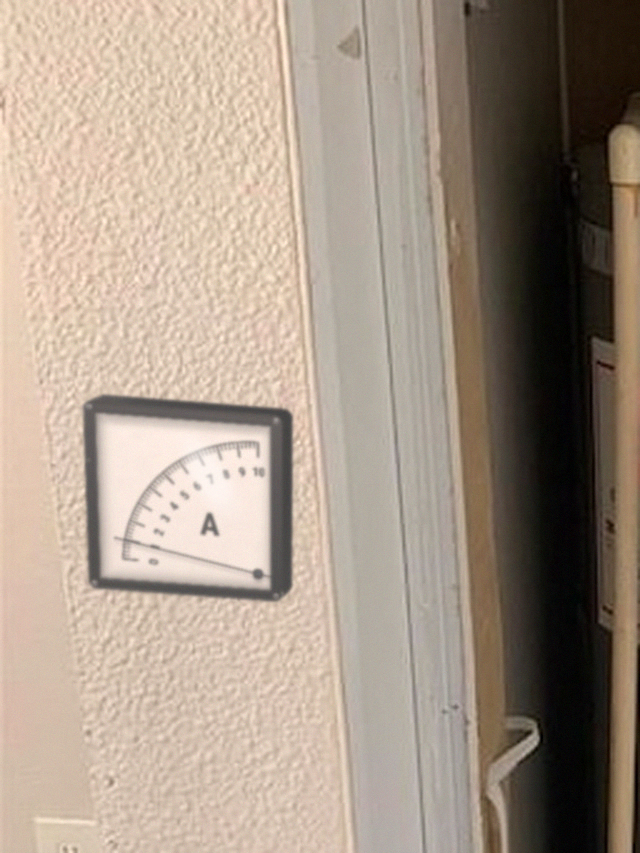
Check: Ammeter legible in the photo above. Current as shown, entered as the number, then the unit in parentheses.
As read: 1 (A)
